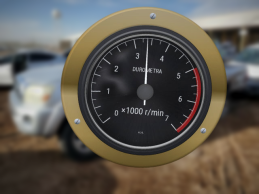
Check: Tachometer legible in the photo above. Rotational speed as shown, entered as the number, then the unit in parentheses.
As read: 3375 (rpm)
